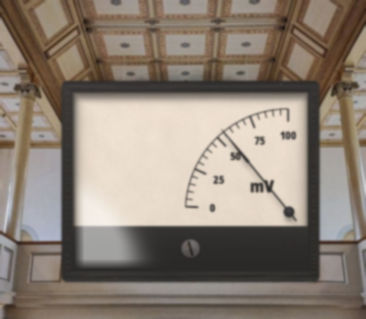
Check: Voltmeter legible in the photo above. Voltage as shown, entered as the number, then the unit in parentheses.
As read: 55 (mV)
